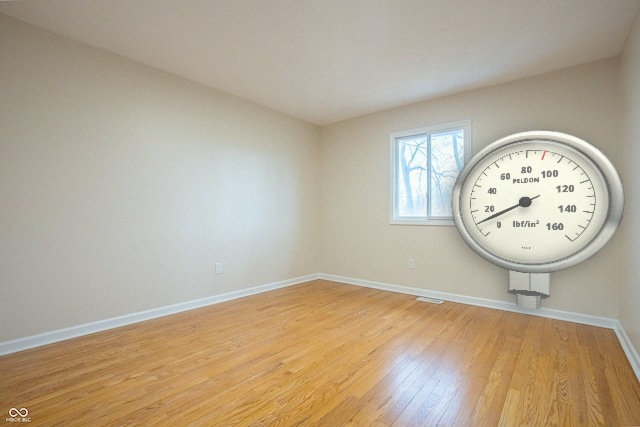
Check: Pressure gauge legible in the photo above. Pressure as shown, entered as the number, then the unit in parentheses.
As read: 10 (psi)
